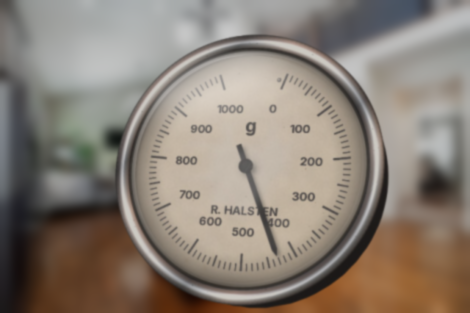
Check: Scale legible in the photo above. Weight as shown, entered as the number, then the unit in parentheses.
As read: 430 (g)
